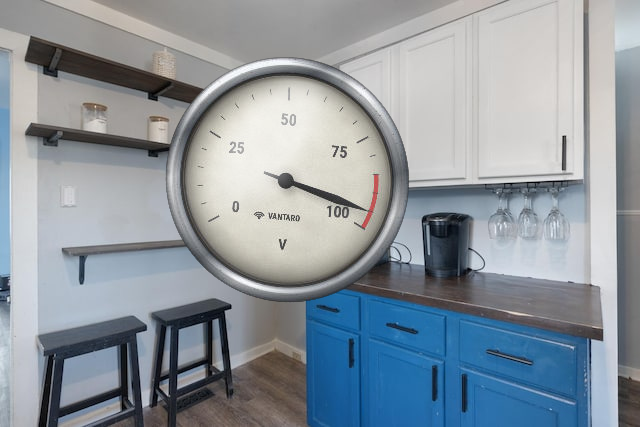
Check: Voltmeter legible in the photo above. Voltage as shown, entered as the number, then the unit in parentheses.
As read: 95 (V)
